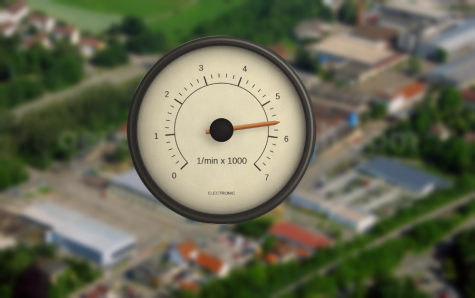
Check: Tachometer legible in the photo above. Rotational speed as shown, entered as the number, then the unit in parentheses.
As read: 5600 (rpm)
